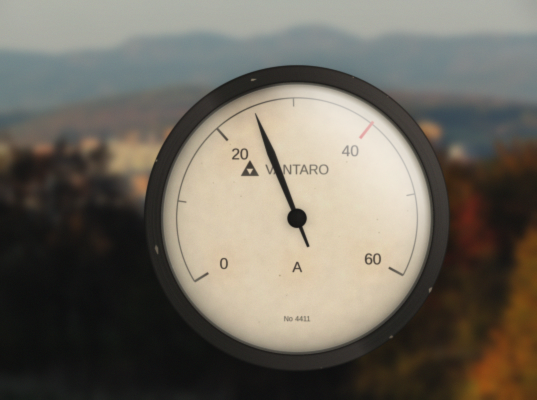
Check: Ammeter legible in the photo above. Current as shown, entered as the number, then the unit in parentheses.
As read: 25 (A)
